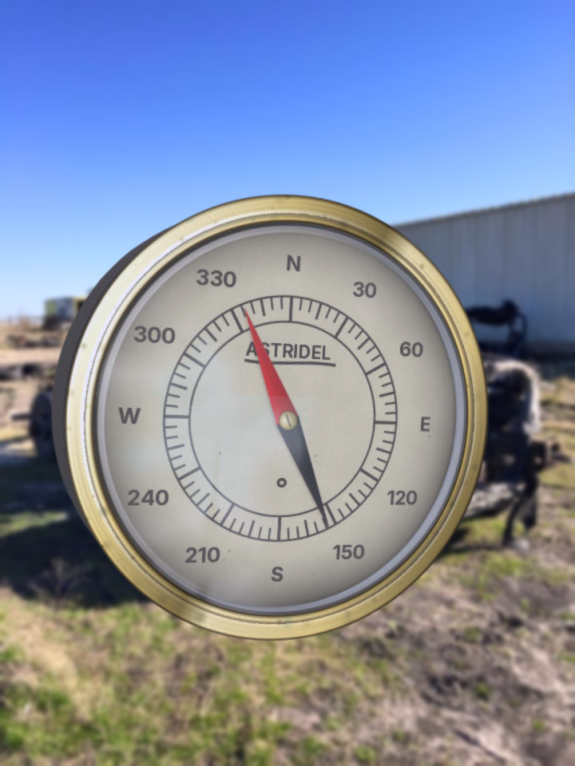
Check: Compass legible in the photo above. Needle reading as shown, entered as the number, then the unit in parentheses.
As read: 335 (°)
